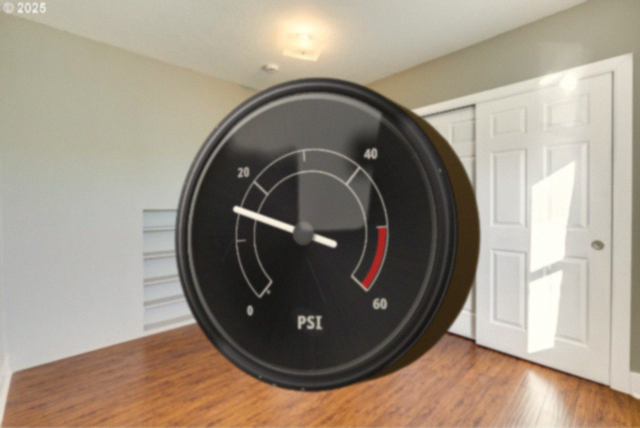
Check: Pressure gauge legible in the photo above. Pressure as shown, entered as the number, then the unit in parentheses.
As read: 15 (psi)
